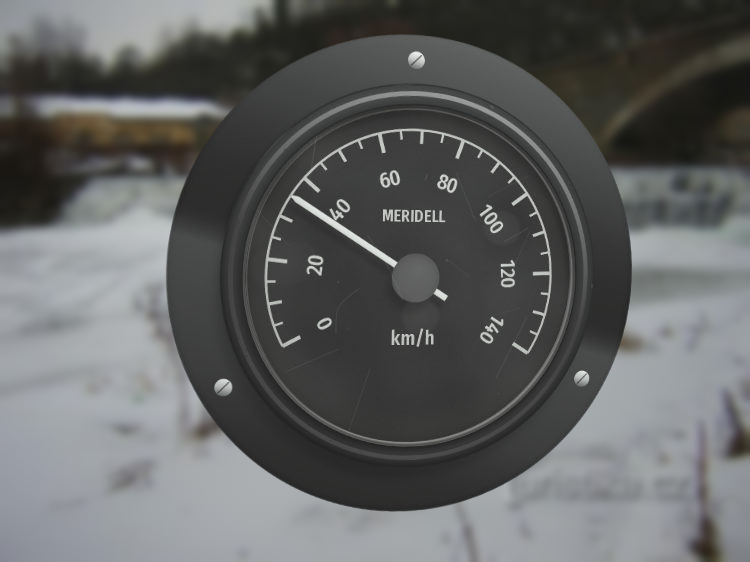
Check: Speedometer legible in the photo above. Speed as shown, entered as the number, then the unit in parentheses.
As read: 35 (km/h)
